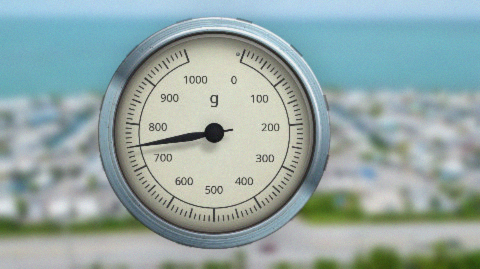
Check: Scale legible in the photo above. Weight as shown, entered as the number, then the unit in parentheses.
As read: 750 (g)
